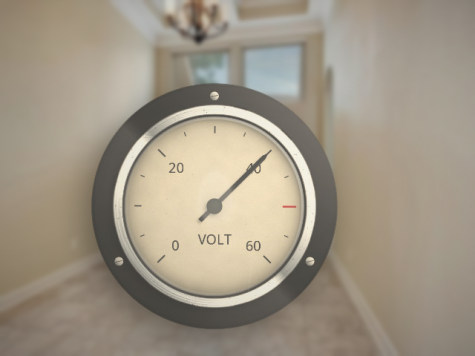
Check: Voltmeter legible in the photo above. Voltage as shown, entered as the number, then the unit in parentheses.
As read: 40 (V)
